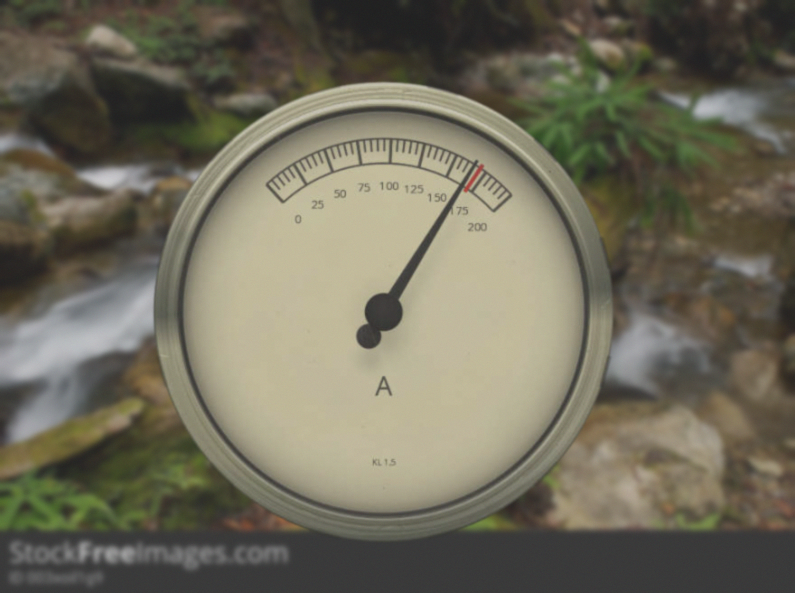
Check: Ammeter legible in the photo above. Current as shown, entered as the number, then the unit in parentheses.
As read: 165 (A)
